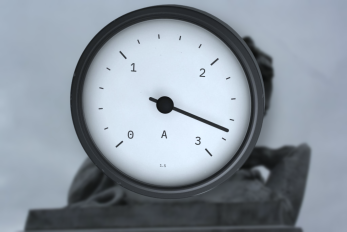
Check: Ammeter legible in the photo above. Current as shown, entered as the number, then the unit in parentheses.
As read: 2.7 (A)
